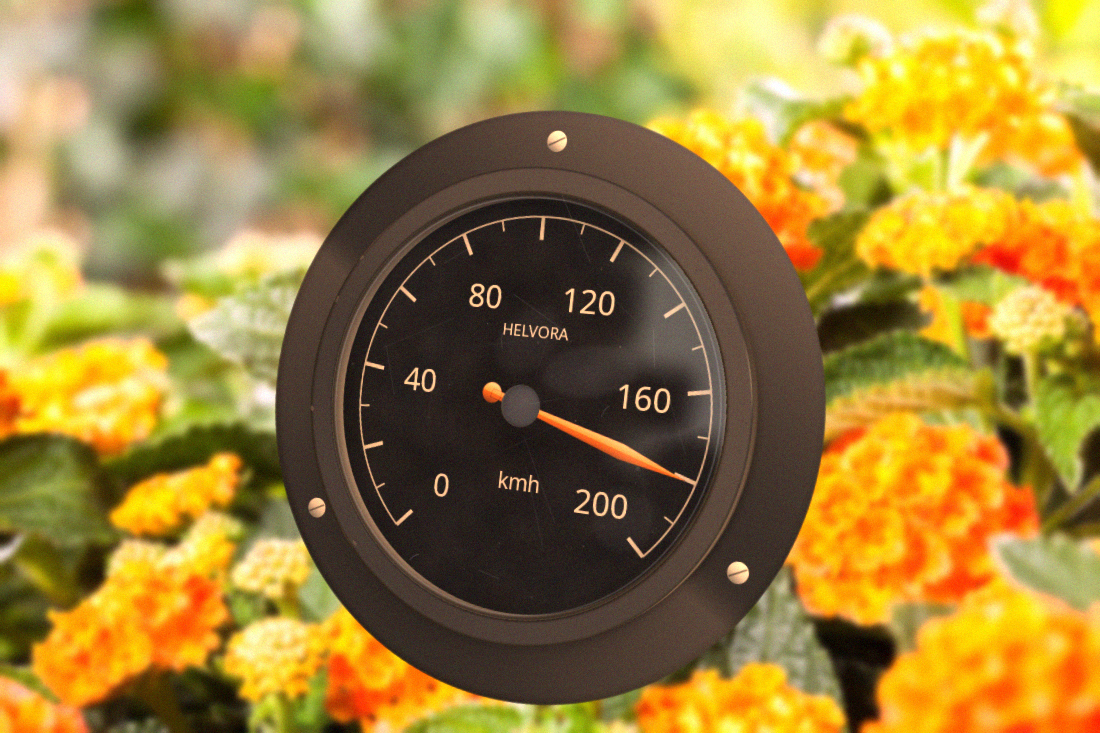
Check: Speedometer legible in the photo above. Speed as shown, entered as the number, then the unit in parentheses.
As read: 180 (km/h)
